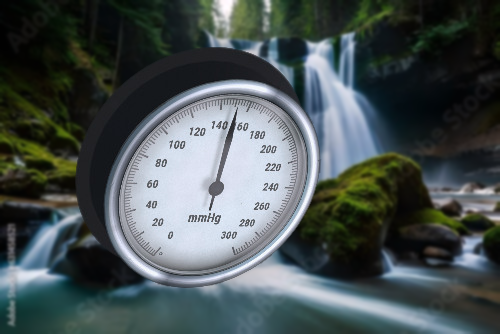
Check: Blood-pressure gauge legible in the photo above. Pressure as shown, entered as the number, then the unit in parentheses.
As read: 150 (mmHg)
